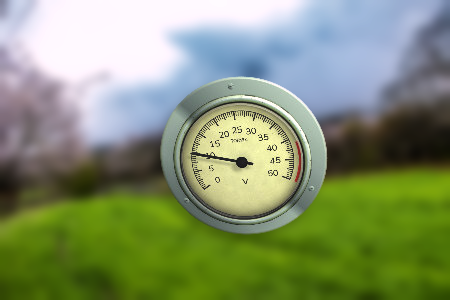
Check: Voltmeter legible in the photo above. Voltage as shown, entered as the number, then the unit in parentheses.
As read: 10 (V)
